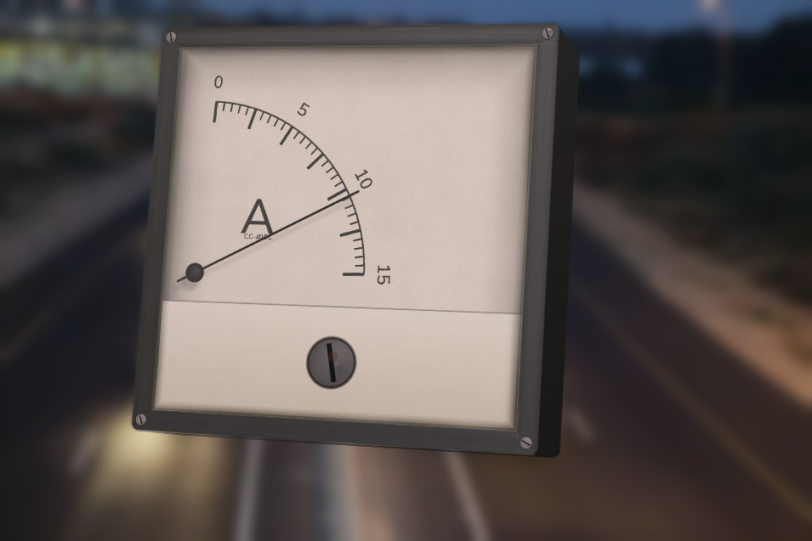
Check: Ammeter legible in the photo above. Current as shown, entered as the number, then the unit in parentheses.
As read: 10.5 (A)
